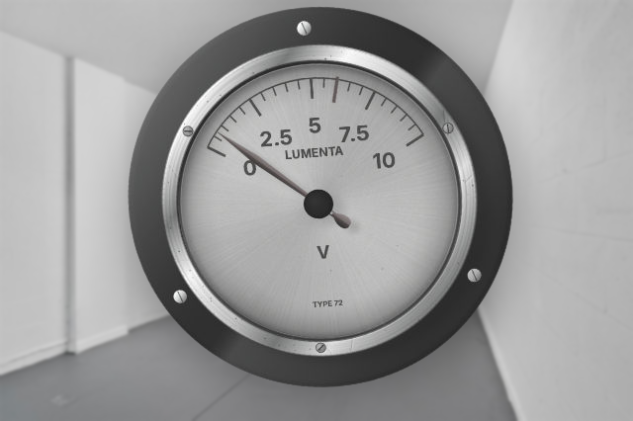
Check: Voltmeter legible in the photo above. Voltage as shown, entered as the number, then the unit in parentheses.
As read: 0.75 (V)
